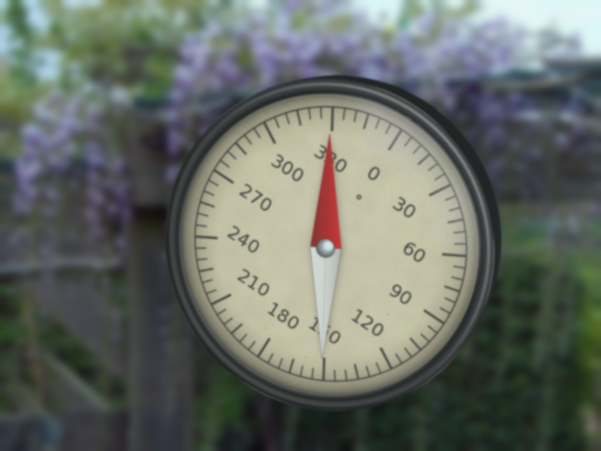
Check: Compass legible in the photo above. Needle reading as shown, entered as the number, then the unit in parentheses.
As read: 330 (°)
